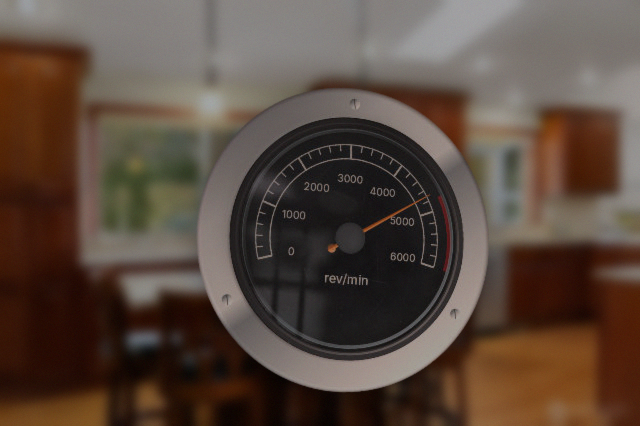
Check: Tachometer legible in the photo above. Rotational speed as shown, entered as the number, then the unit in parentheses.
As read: 4700 (rpm)
